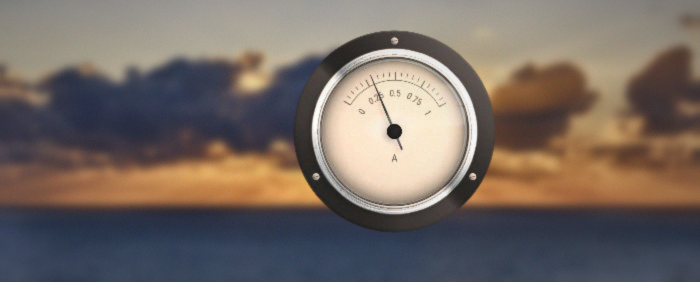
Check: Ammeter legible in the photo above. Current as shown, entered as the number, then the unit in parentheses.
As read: 0.3 (A)
